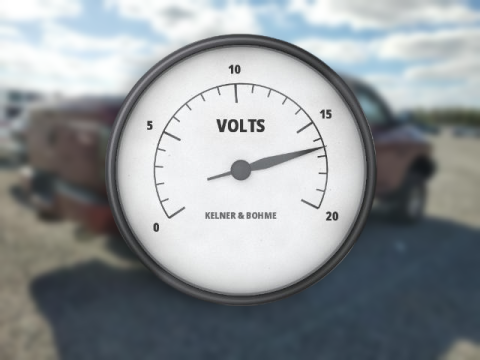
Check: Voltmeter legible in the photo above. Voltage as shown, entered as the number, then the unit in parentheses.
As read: 16.5 (V)
